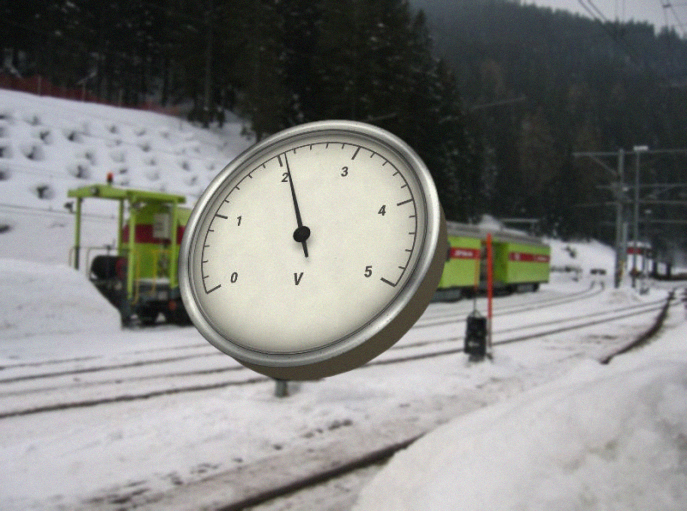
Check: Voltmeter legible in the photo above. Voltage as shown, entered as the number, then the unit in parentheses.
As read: 2.1 (V)
